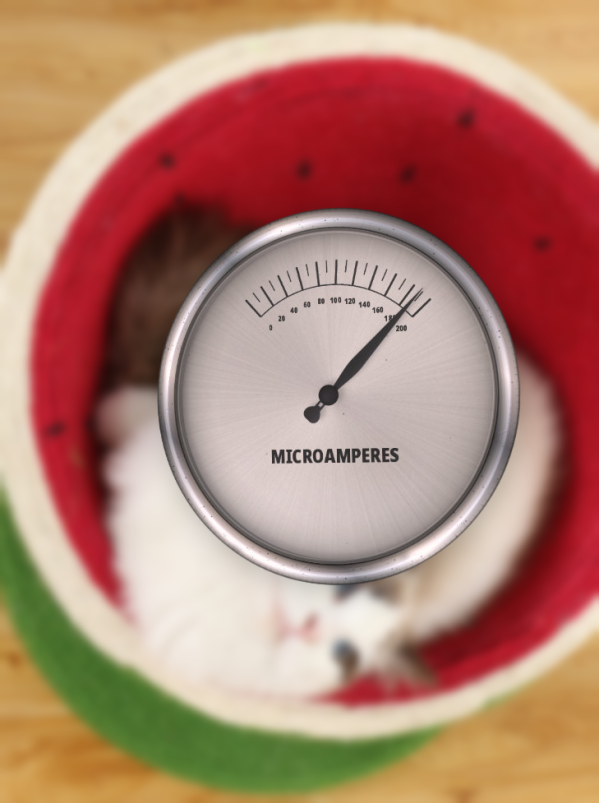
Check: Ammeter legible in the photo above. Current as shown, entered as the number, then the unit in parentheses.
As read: 190 (µA)
